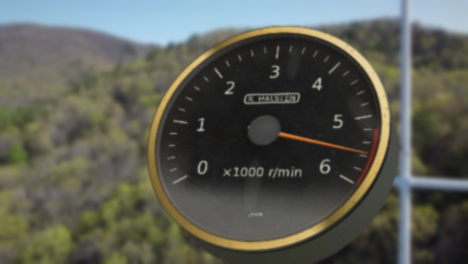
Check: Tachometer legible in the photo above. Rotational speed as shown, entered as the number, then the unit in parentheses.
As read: 5600 (rpm)
